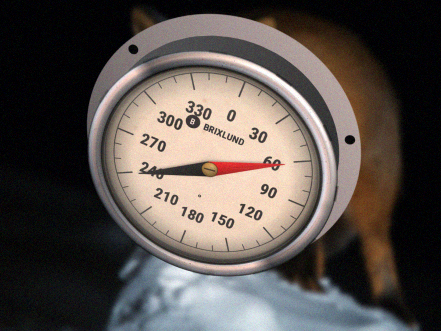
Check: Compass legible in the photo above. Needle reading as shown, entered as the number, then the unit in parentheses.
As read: 60 (°)
